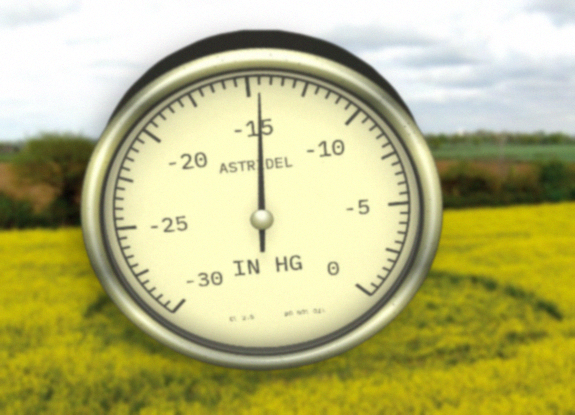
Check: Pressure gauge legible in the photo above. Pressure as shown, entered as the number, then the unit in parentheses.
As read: -14.5 (inHg)
